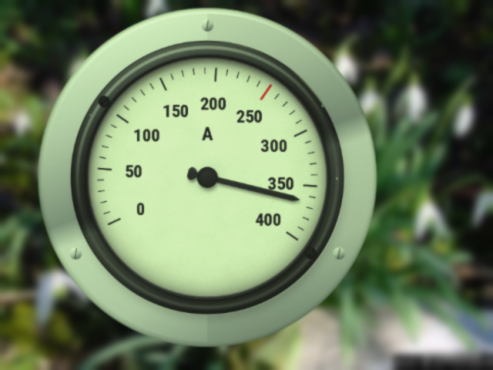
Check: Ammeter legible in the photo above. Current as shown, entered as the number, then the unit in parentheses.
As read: 365 (A)
